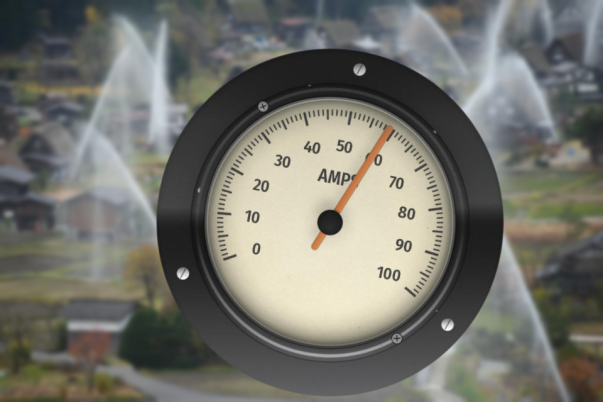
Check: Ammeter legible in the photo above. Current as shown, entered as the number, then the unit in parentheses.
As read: 59 (A)
